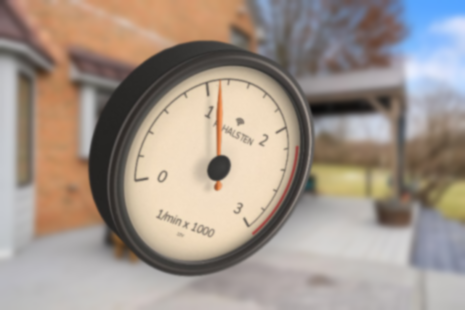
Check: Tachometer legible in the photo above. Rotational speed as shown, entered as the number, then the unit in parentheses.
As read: 1100 (rpm)
